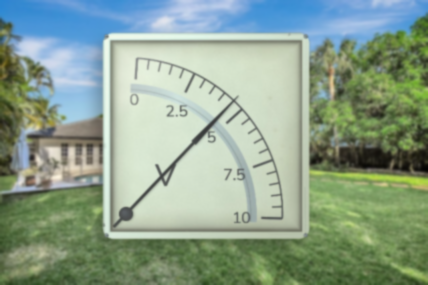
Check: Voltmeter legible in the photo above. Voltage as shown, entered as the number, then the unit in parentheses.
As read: 4.5 (V)
